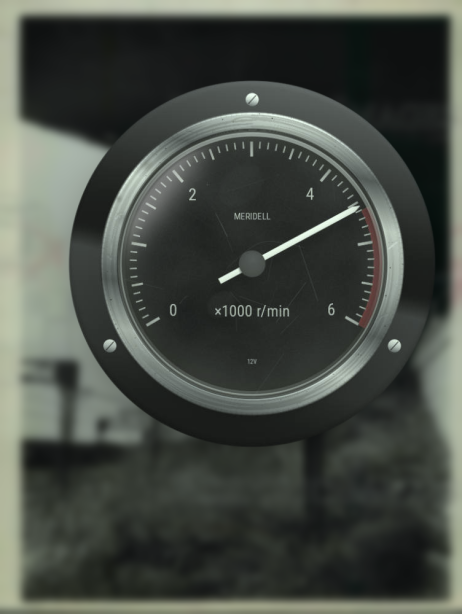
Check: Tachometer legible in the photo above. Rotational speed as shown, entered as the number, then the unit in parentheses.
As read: 4550 (rpm)
